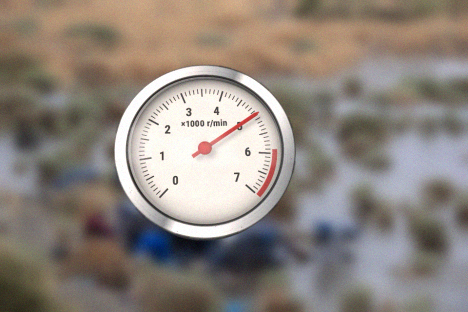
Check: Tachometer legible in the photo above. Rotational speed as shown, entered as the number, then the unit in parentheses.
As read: 5000 (rpm)
